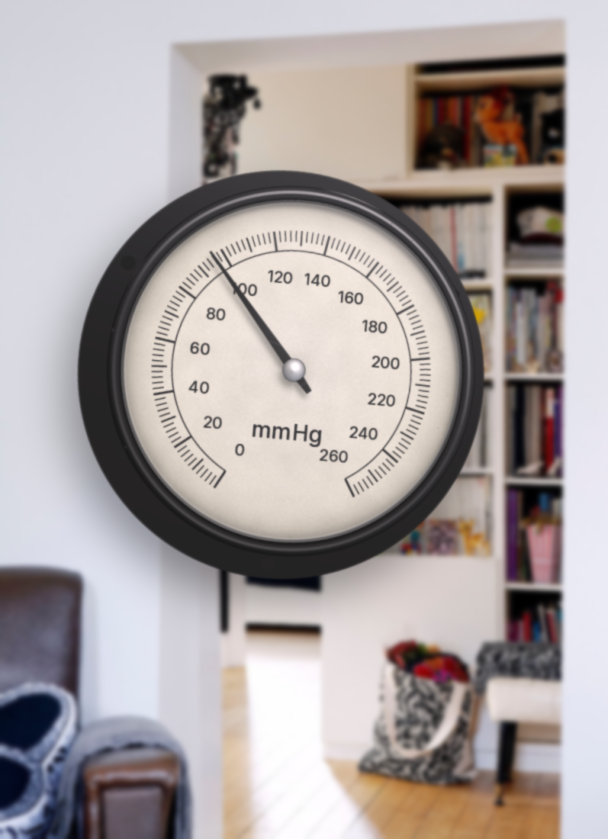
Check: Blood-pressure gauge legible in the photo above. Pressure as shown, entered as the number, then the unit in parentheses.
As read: 96 (mmHg)
